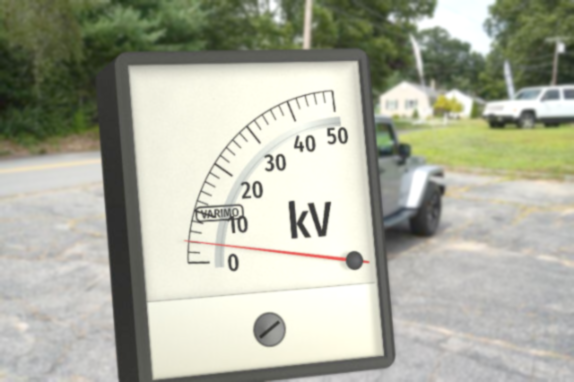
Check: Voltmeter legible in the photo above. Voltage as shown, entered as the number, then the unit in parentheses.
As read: 4 (kV)
